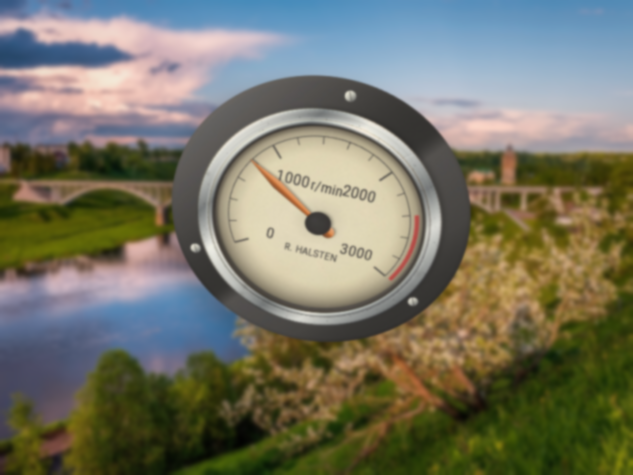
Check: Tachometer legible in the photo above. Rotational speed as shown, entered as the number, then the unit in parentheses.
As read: 800 (rpm)
